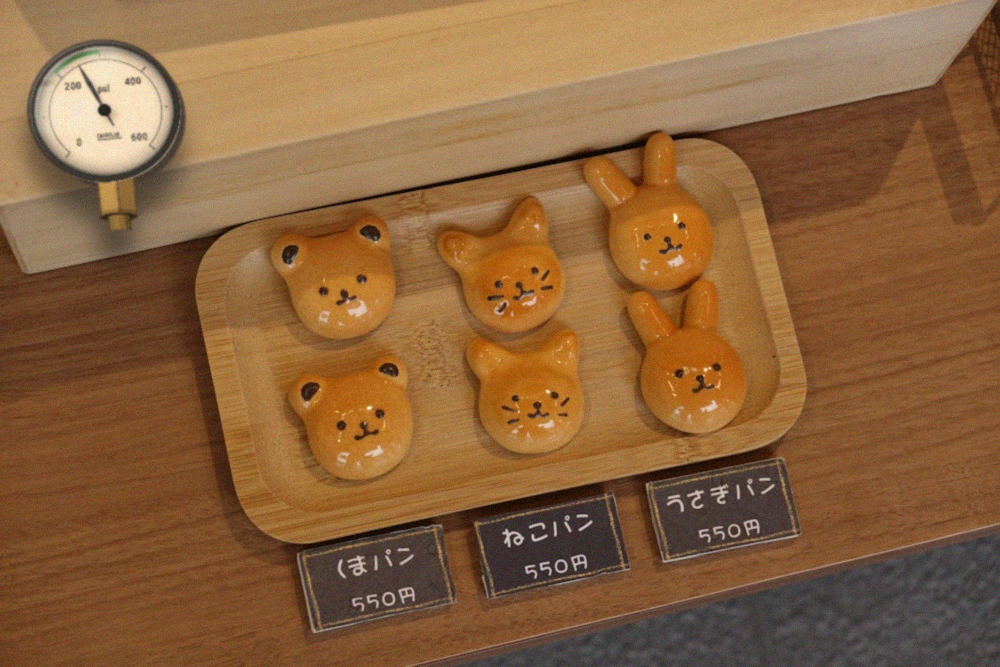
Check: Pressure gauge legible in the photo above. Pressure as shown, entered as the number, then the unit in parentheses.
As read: 250 (psi)
